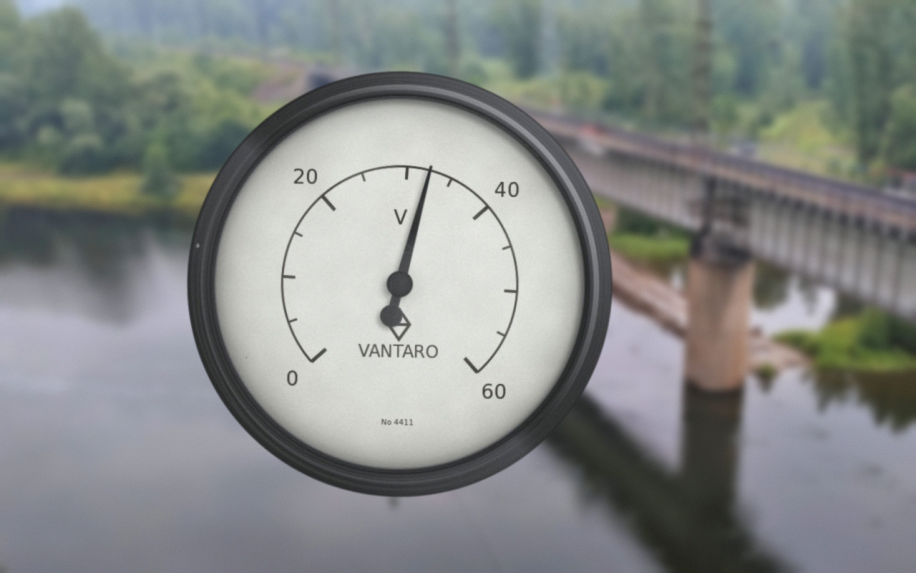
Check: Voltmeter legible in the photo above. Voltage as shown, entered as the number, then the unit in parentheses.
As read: 32.5 (V)
